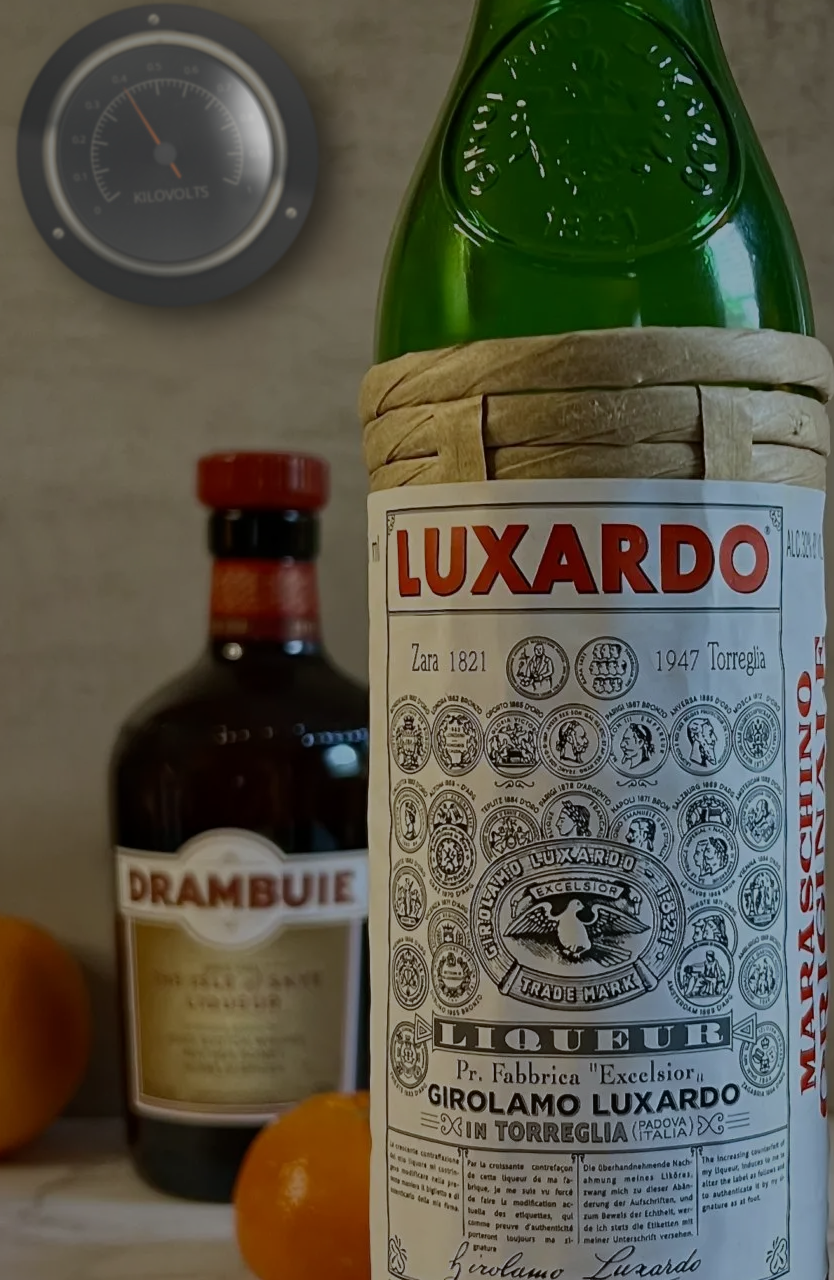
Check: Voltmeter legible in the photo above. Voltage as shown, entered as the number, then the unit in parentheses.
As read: 0.4 (kV)
